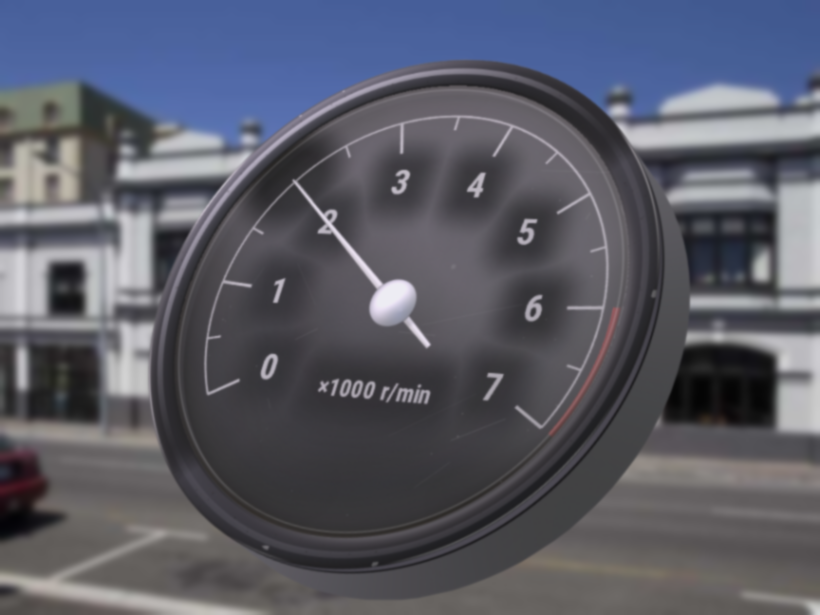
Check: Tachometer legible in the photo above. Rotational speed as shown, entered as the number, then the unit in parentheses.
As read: 2000 (rpm)
